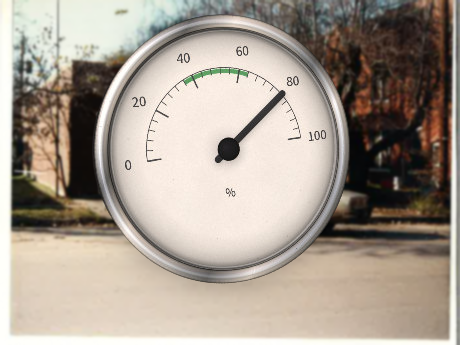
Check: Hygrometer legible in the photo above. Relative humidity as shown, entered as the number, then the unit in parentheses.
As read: 80 (%)
